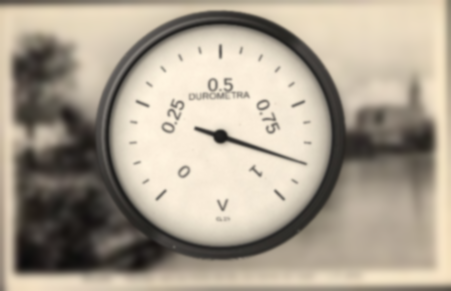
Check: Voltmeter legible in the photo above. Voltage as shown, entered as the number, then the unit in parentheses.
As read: 0.9 (V)
